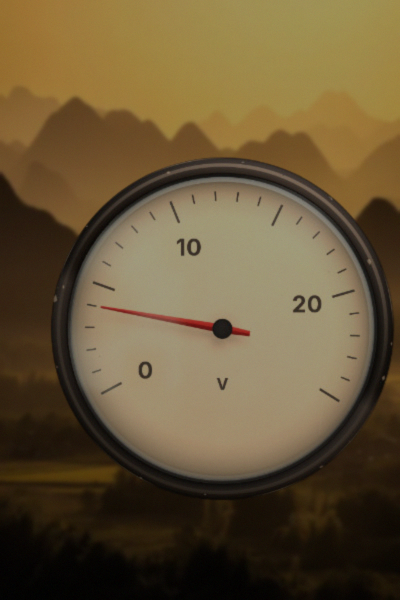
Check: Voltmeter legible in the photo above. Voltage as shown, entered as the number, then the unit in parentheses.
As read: 4 (V)
